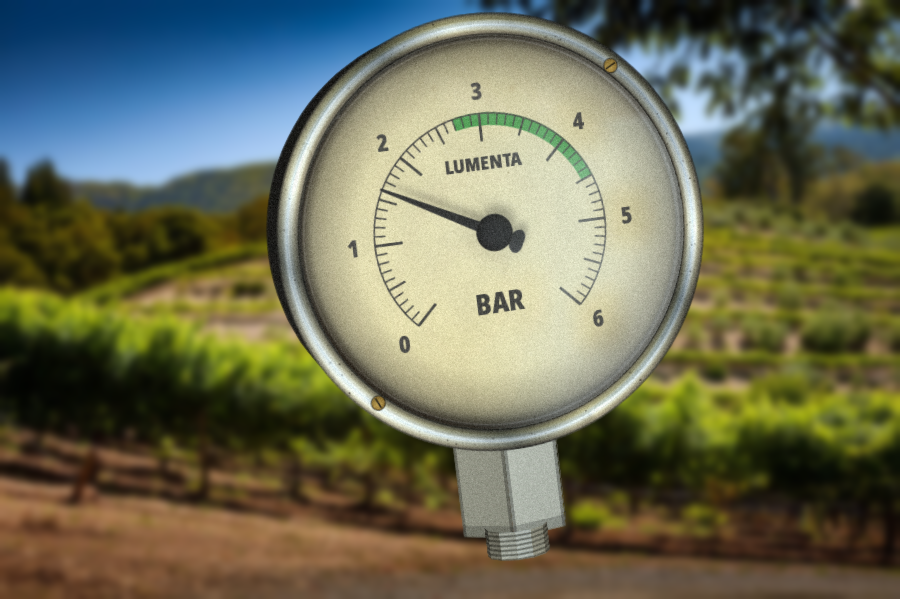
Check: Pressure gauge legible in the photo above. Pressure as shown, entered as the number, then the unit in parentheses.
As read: 1.6 (bar)
